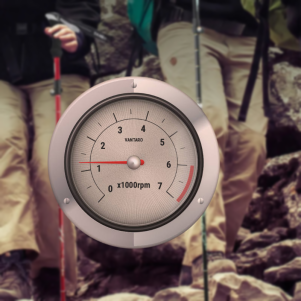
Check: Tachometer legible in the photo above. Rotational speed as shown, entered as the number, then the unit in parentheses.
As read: 1250 (rpm)
